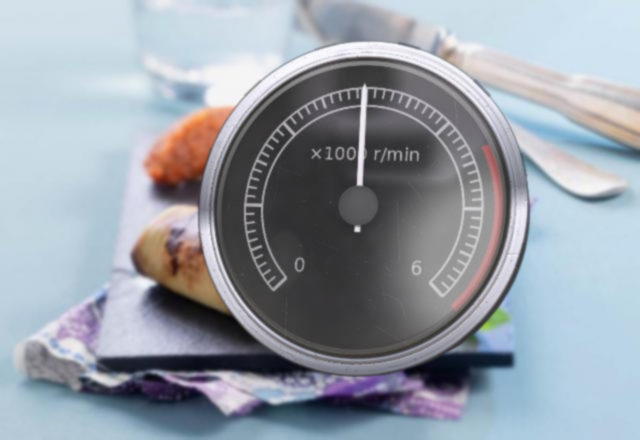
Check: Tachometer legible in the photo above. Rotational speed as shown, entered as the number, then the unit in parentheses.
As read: 3000 (rpm)
